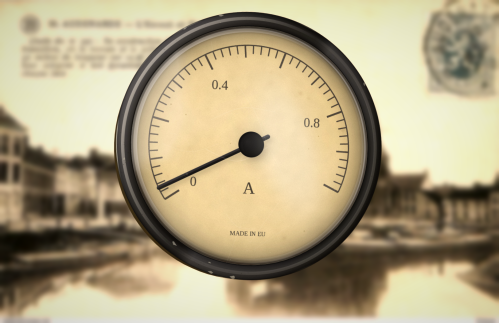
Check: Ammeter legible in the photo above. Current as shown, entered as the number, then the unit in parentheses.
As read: 0.03 (A)
